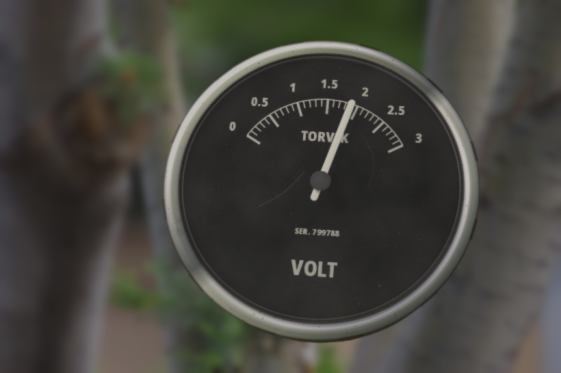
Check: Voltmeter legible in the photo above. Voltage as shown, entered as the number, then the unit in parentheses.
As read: 1.9 (V)
